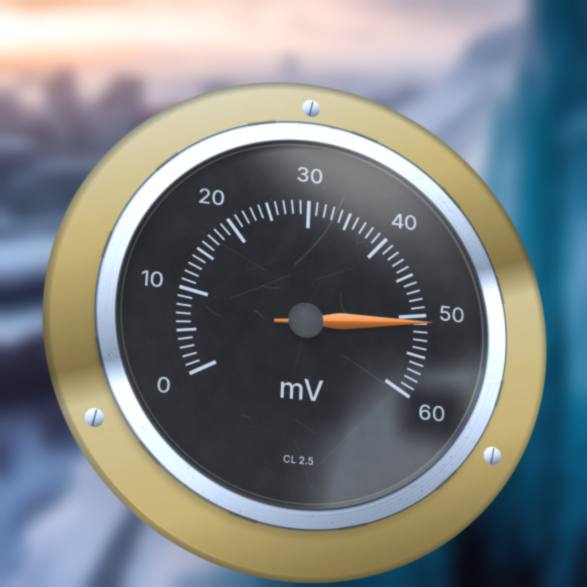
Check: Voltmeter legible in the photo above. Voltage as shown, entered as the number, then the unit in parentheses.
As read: 51 (mV)
